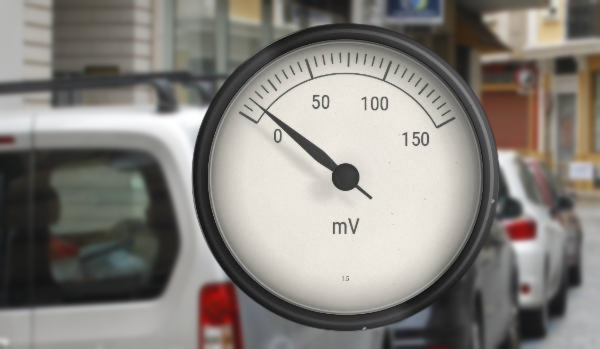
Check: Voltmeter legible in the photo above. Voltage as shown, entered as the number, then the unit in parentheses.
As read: 10 (mV)
